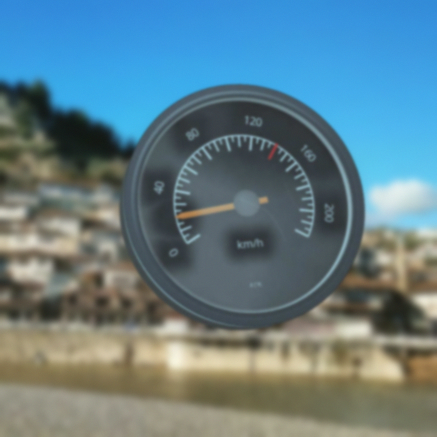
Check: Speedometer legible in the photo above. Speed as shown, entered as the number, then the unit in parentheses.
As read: 20 (km/h)
